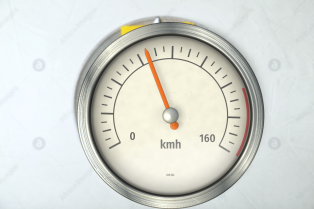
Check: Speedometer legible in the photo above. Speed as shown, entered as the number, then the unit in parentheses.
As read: 65 (km/h)
